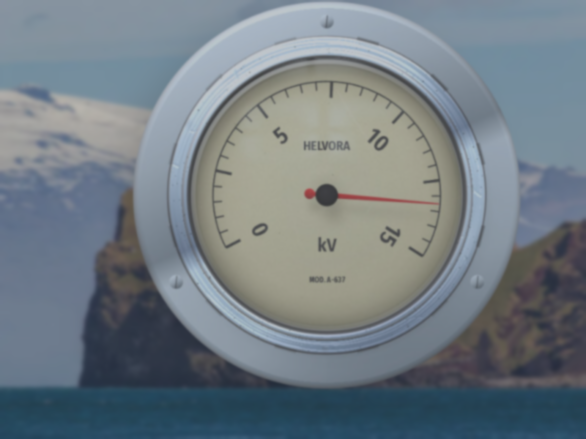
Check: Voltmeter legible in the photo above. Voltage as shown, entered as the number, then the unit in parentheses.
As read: 13.25 (kV)
